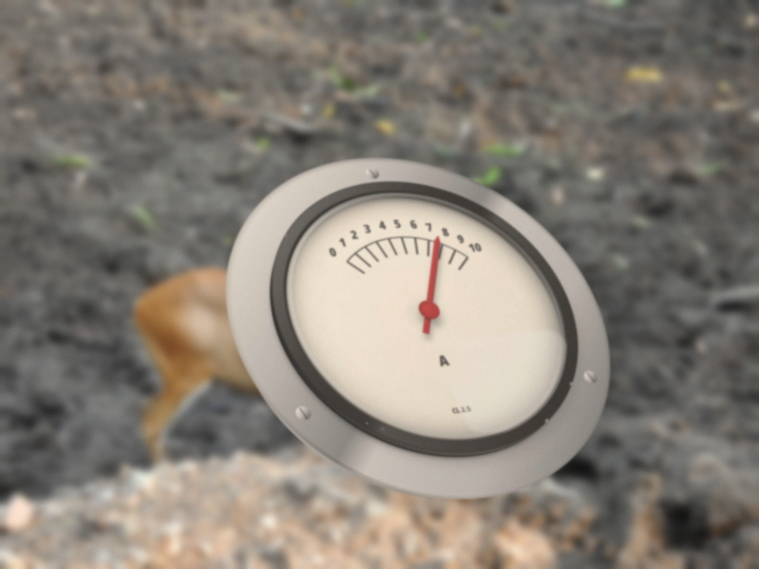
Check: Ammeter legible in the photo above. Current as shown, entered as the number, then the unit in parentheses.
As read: 7.5 (A)
